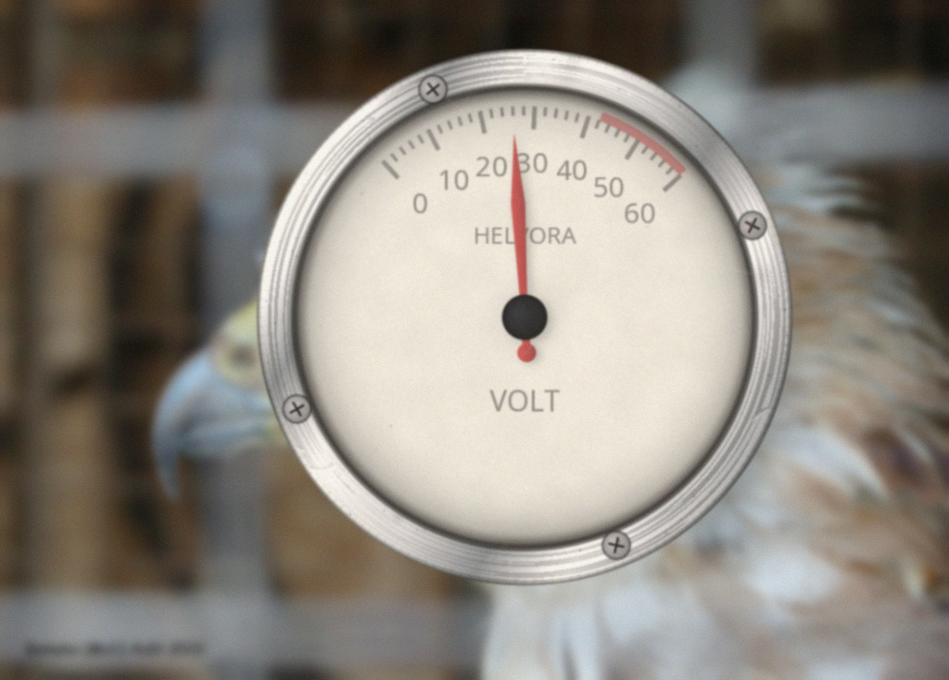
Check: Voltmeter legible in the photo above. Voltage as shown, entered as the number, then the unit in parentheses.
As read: 26 (V)
